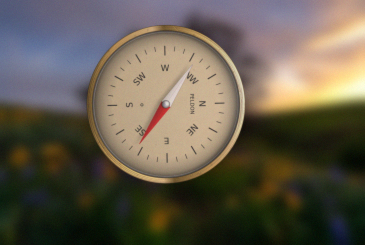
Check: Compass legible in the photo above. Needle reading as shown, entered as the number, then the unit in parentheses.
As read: 125 (°)
